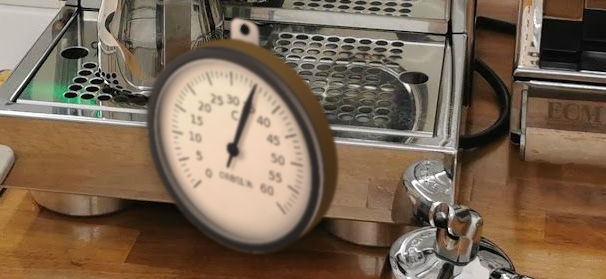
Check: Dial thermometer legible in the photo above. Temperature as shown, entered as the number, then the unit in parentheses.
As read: 35 (°C)
